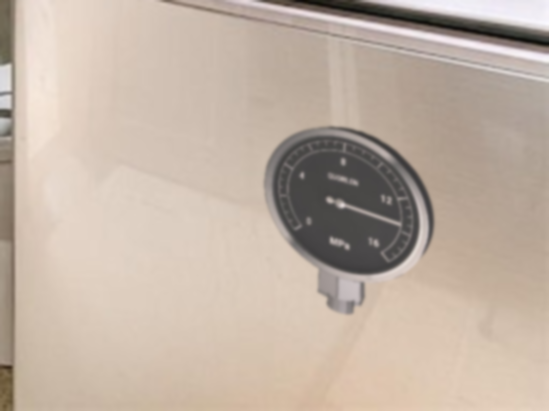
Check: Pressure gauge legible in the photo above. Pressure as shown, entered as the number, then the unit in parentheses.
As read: 13.5 (MPa)
